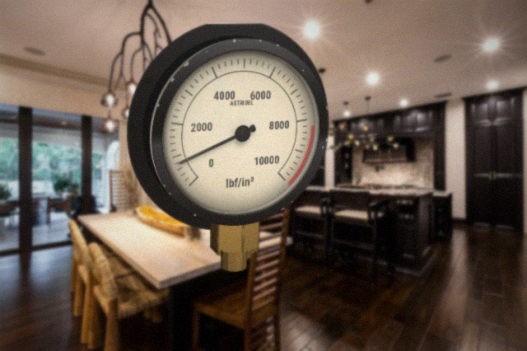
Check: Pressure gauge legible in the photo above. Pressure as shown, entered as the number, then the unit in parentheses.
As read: 800 (psi)
